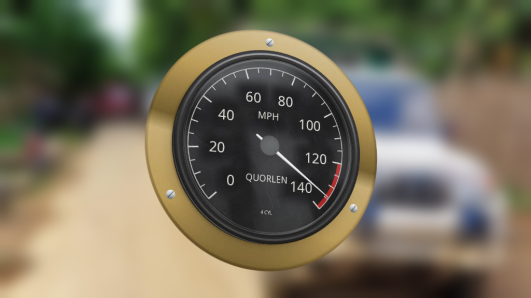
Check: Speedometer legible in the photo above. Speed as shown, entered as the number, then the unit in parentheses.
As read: 135 (mph)
